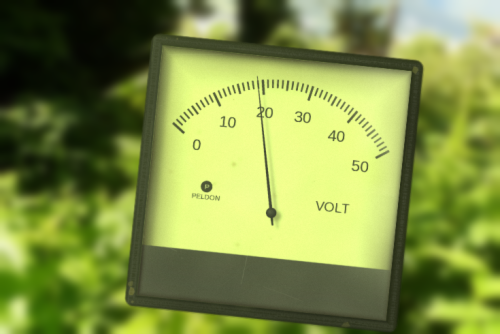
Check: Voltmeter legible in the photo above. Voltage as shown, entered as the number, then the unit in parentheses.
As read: 19 (V)
